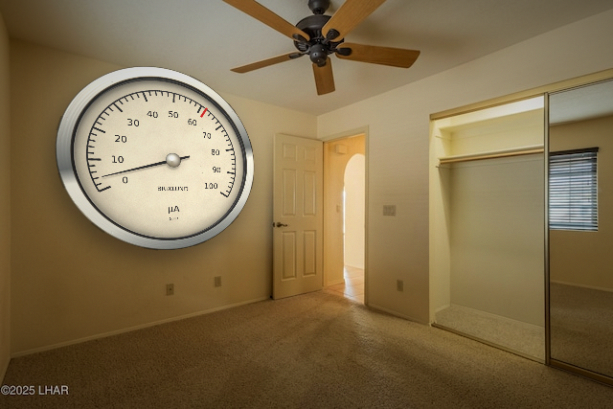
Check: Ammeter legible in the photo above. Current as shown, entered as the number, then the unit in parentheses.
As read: 4 (µA)
